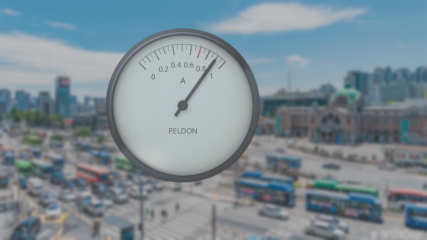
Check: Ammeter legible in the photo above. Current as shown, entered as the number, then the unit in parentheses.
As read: 0.9 (A)
